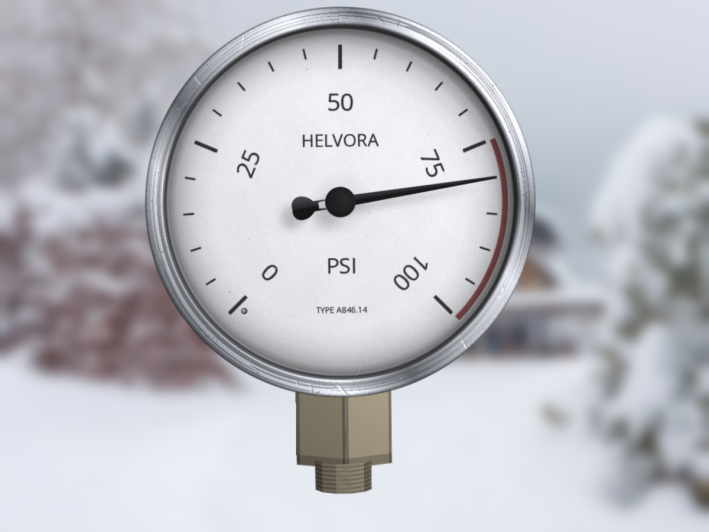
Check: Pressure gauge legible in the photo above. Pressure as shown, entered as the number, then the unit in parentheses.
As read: 80 (psi)
